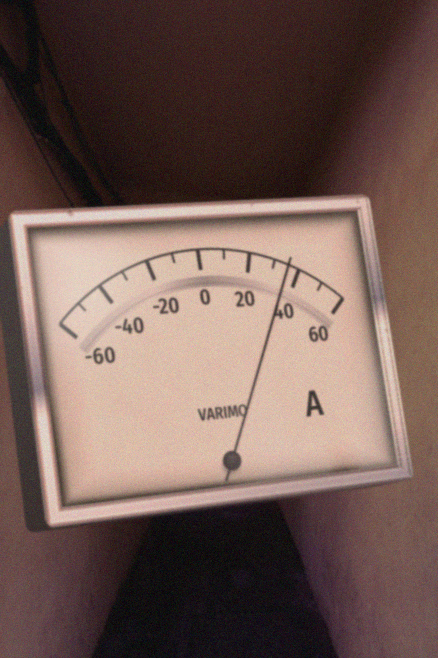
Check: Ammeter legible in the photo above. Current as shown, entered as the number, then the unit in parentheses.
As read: 35 (A)
